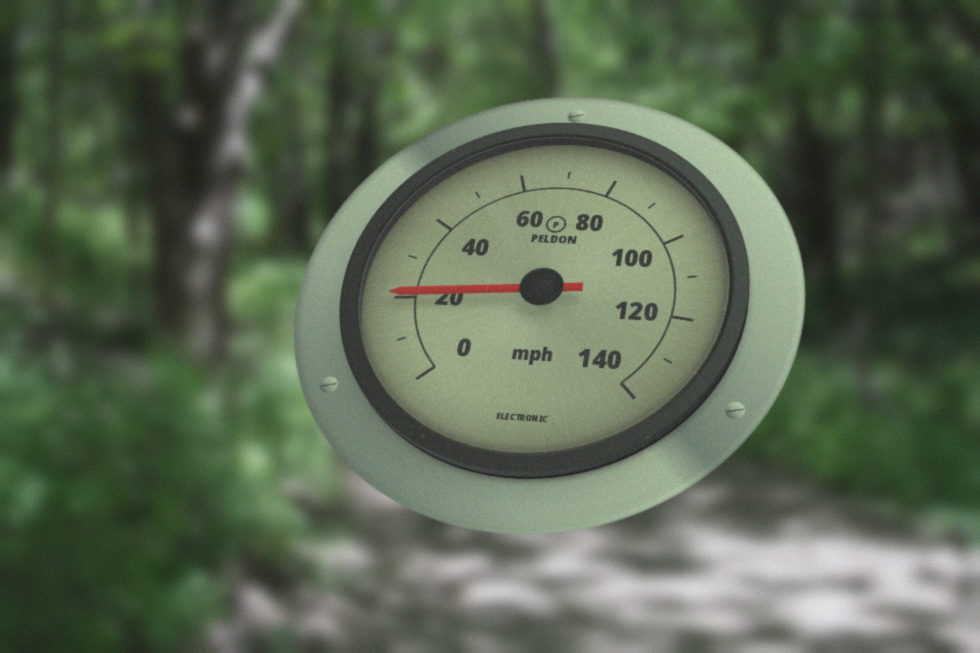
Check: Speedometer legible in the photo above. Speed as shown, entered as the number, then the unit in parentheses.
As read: 20 (mph)
